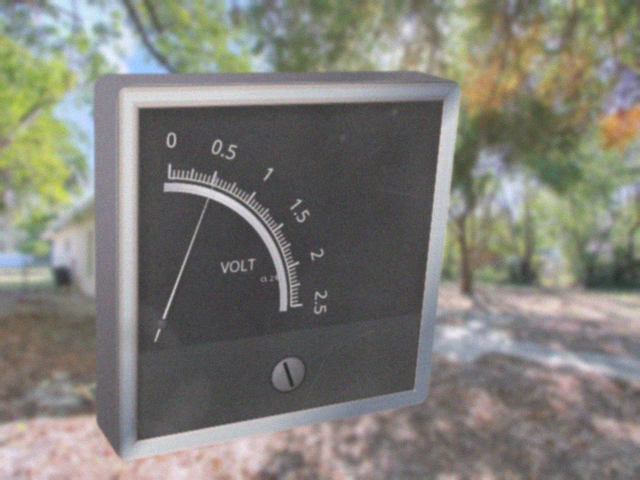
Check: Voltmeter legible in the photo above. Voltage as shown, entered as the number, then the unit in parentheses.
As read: 0.5 (V)
